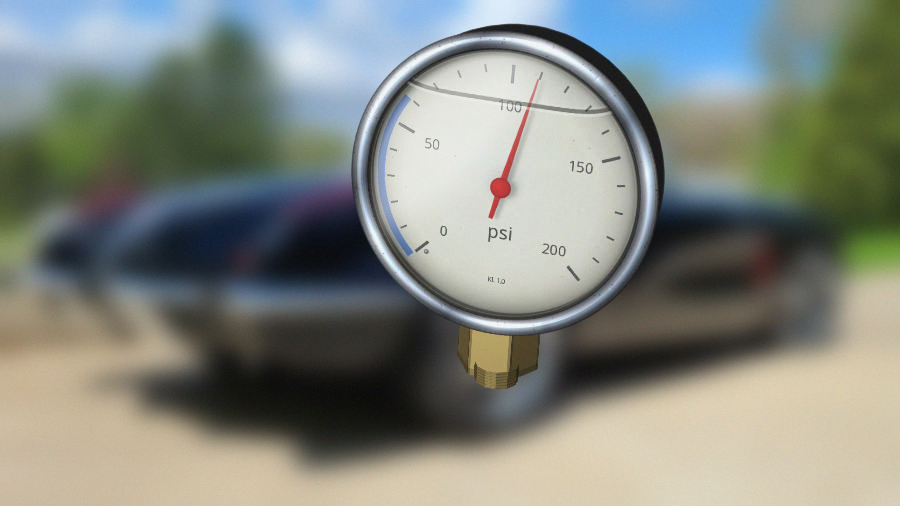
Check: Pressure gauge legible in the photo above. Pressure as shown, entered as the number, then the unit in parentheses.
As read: 110 (psi)
